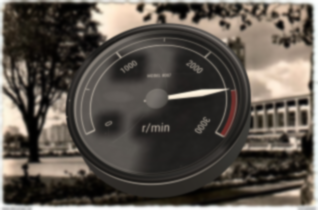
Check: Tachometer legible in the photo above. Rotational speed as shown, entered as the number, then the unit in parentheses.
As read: 2500 (rpm)
